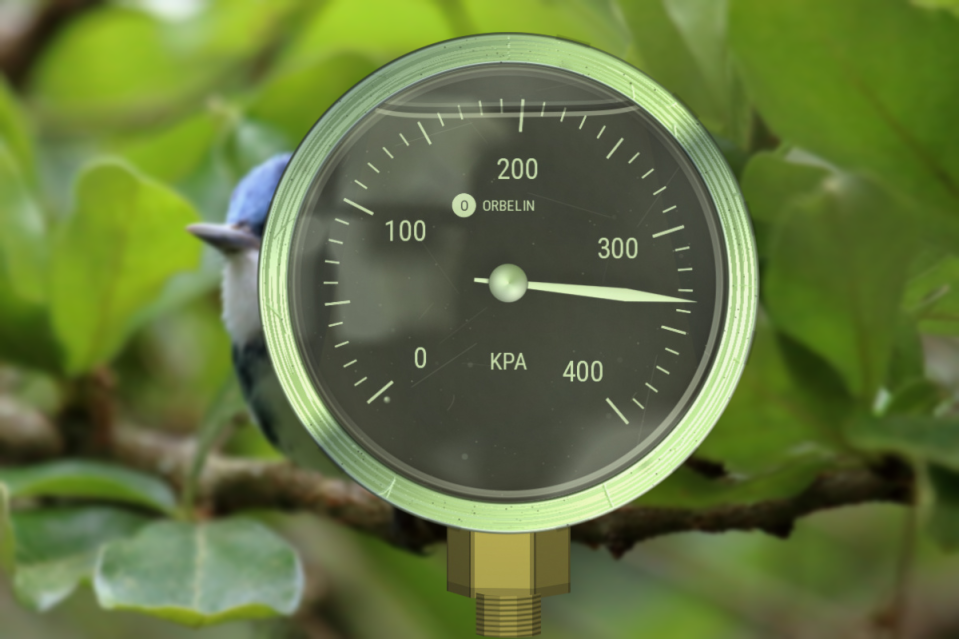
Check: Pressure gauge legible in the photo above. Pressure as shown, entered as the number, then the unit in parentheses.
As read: 335 (kPa)
